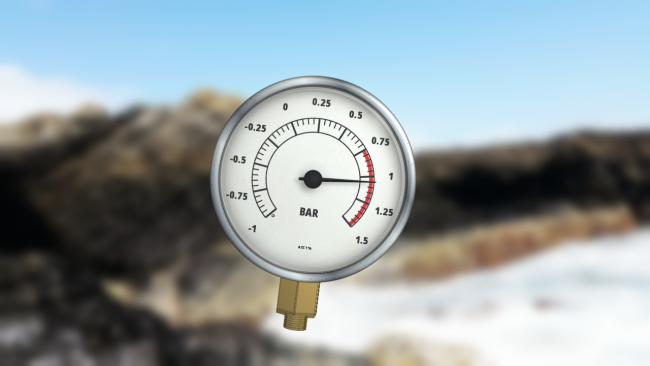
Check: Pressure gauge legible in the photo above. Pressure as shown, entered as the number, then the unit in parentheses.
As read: 1.05 (bar)
